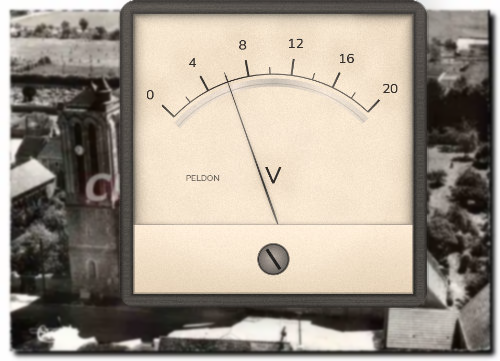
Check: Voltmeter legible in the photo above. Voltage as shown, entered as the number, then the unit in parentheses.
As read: 6 (V)
